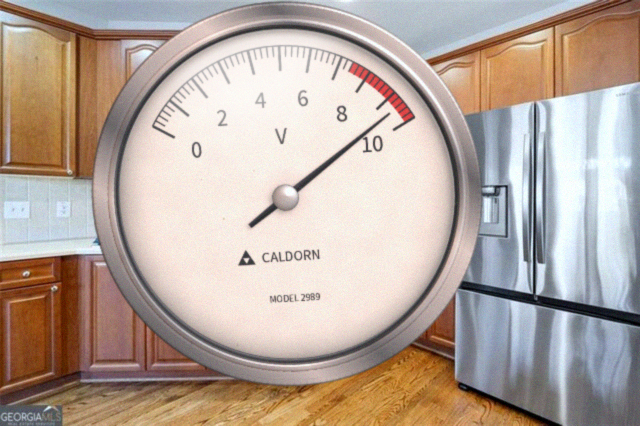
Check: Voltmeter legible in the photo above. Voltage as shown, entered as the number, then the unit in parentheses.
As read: 9.4 (V)
